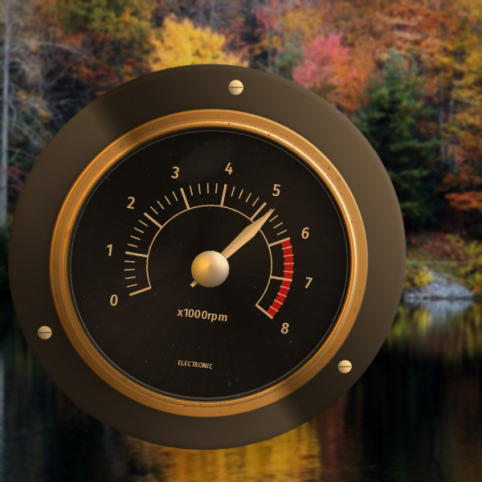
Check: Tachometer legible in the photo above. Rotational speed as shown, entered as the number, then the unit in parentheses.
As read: 5200 (rpm)
